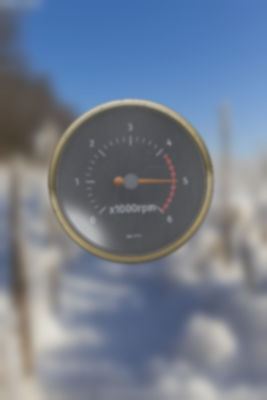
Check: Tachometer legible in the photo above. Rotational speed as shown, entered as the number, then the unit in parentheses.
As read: 5000 (rpm)
